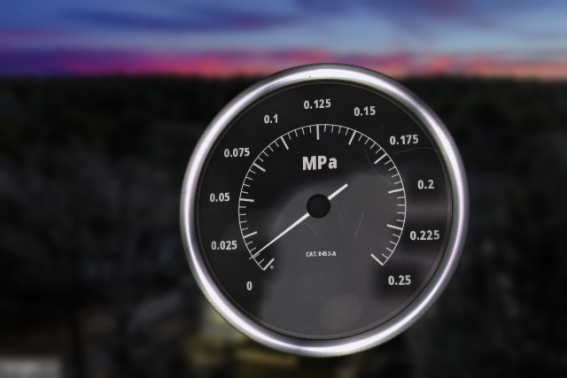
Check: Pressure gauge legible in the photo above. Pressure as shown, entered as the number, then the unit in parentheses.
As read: 0.01 (MPa)
